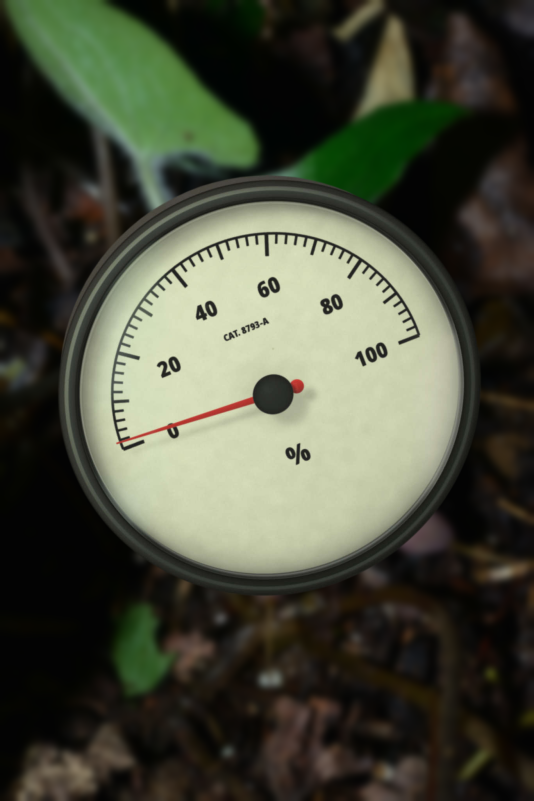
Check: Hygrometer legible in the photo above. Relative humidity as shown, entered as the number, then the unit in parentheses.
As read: 2 (%)
